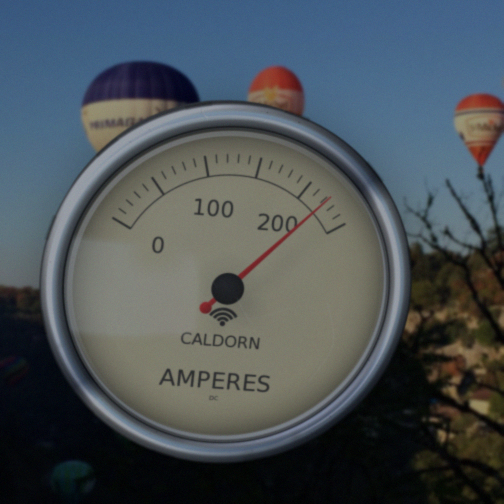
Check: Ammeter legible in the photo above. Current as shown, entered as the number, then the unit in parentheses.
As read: 220 (A)
